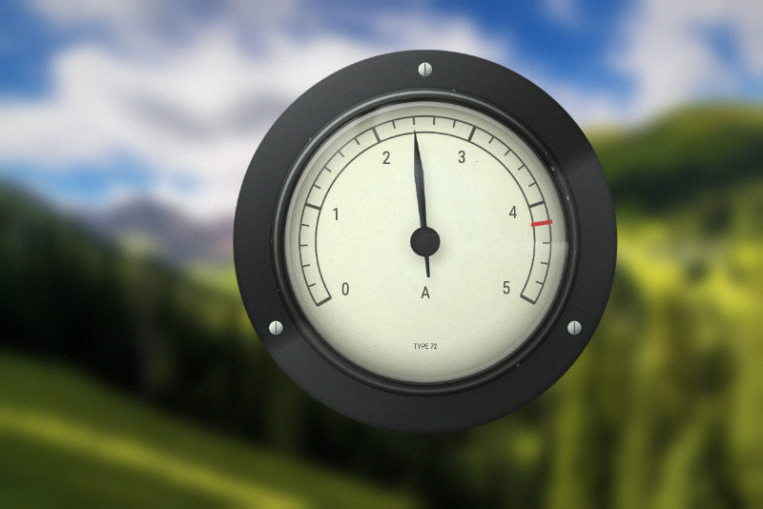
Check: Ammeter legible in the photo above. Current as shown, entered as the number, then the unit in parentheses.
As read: 2.4 (A)
